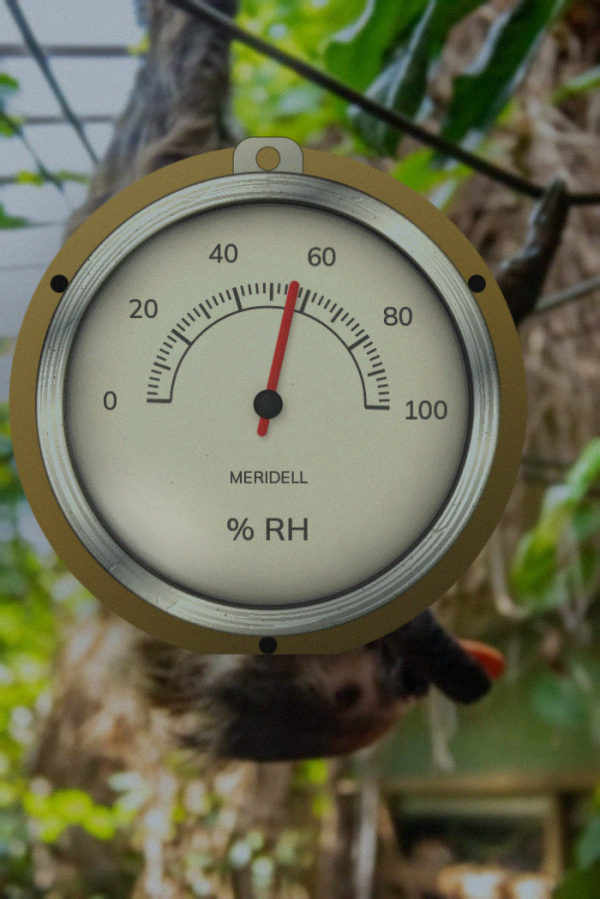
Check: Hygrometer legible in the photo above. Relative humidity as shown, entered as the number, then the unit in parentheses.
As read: 56 (%)
